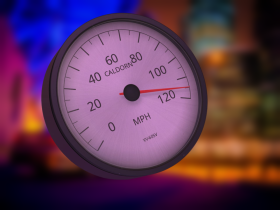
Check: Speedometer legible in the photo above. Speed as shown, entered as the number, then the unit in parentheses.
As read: 115 (mph)
